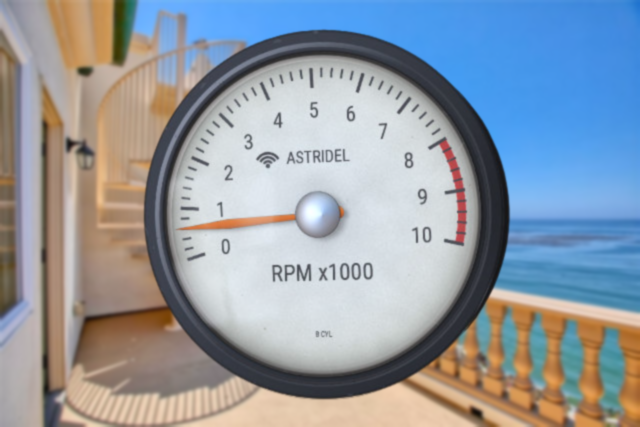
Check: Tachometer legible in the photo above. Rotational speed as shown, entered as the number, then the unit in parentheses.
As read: 600 (rpm)
